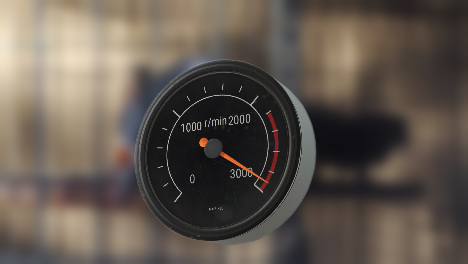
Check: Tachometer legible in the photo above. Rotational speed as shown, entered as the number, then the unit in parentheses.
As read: 2900 (rpm)
